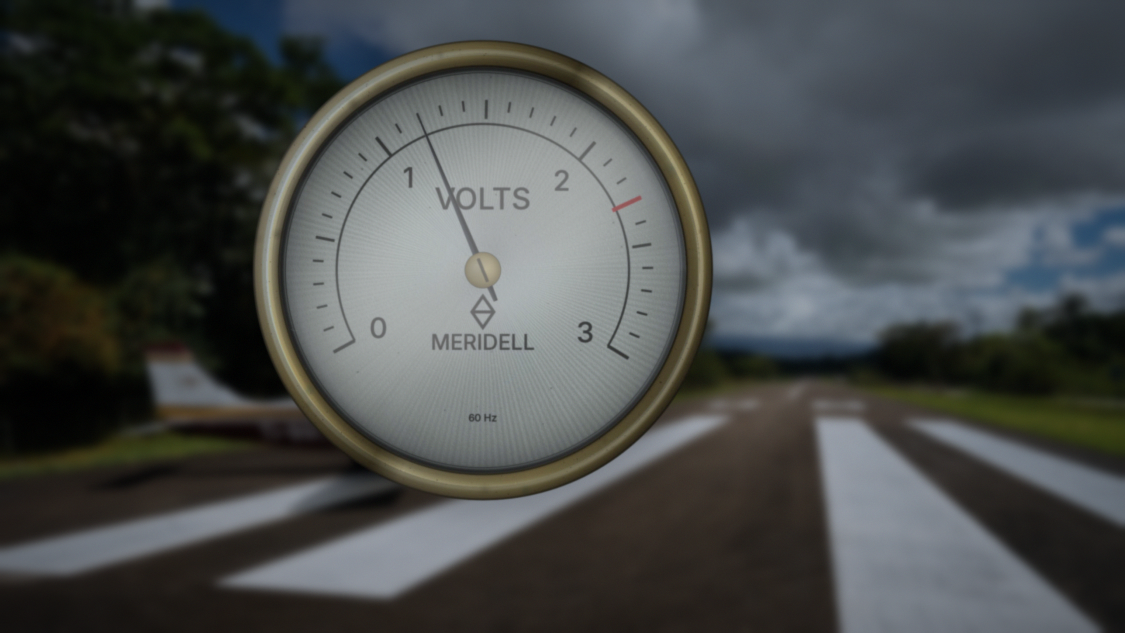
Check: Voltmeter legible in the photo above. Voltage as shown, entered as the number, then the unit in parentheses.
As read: 1.2 (V)
